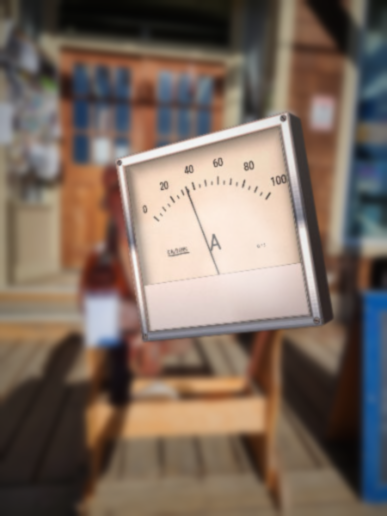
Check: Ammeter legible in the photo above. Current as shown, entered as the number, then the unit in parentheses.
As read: 35 (A)
